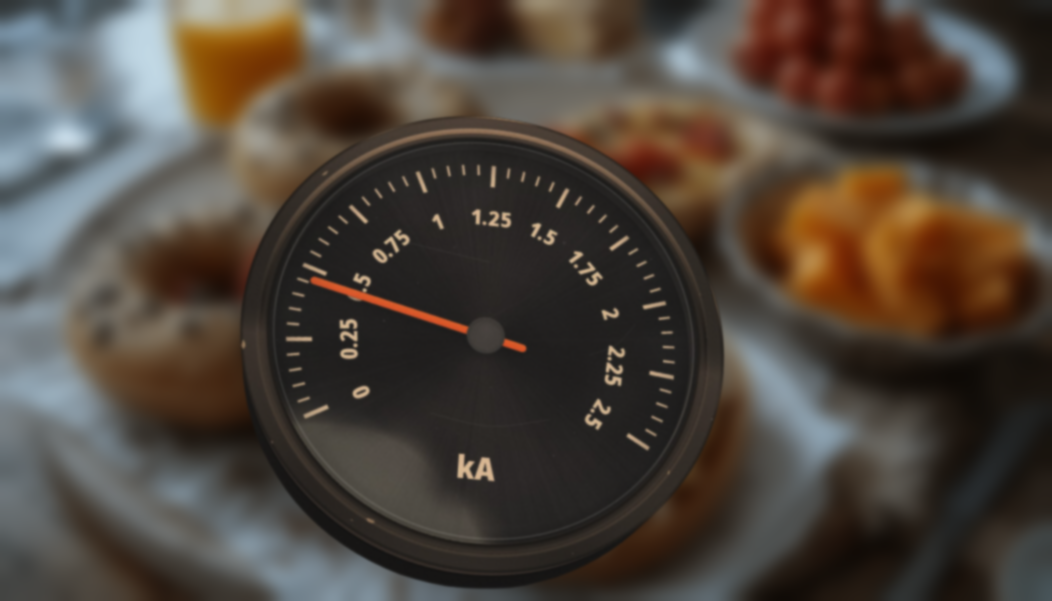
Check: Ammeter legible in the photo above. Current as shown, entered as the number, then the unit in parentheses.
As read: 0.45 (kA)
